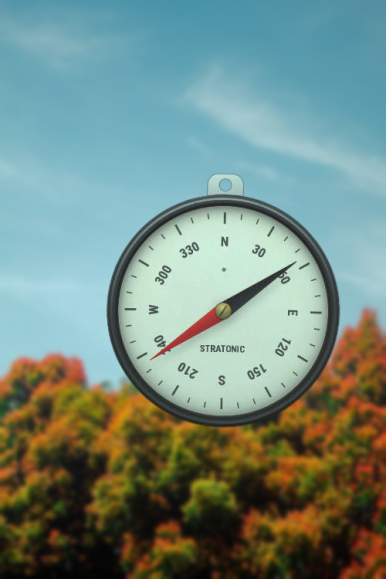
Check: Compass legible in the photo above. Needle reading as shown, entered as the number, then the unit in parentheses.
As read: 235 (°)
